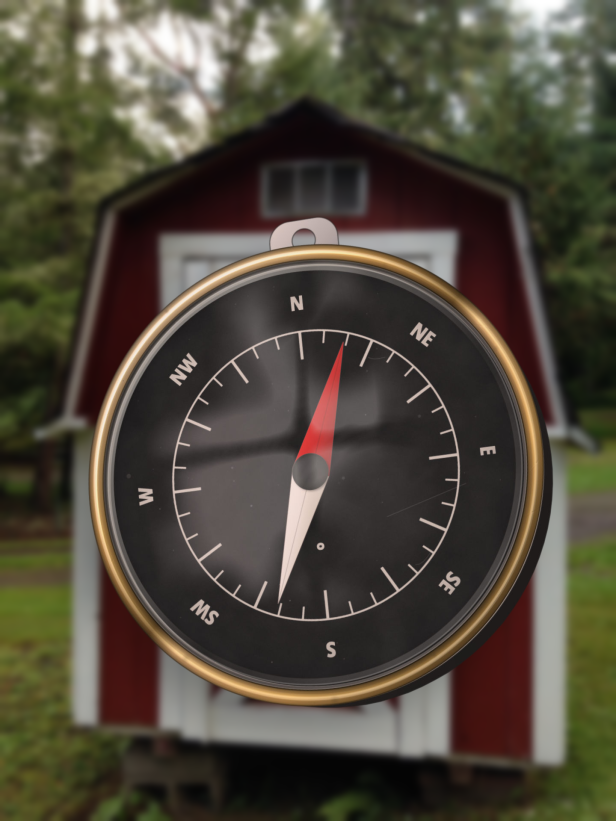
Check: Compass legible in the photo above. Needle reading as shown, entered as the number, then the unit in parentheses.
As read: 20 (°)
